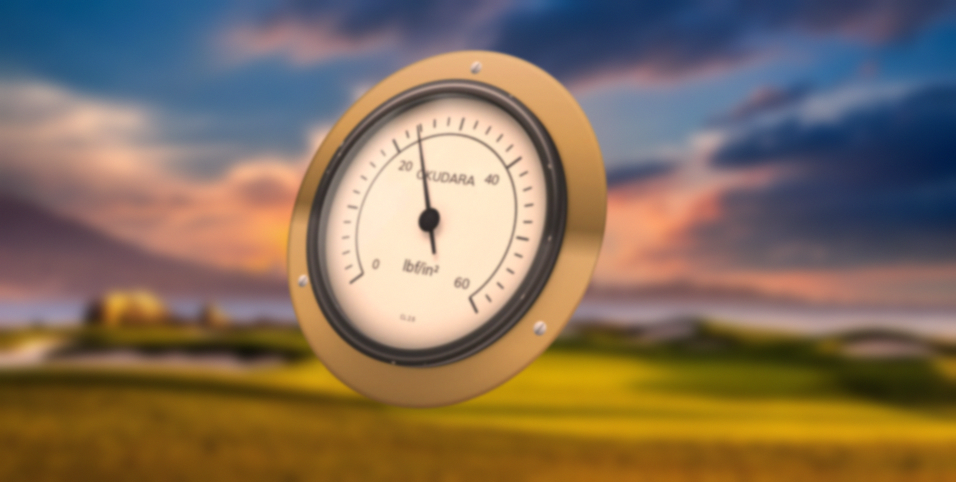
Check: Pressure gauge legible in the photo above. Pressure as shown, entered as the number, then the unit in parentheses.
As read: 24 (psi)
